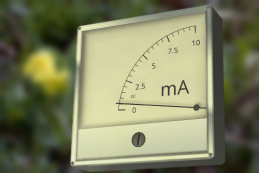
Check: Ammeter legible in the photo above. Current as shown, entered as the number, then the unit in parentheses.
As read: 0.5 (mA)
